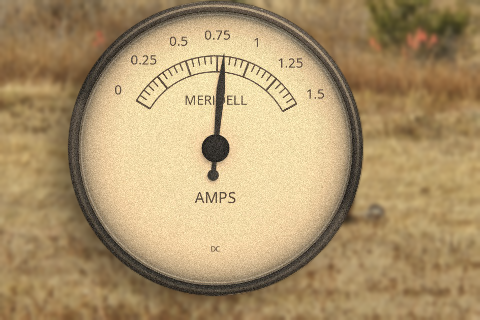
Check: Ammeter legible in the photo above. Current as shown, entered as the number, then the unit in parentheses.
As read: 0.8 (A)
